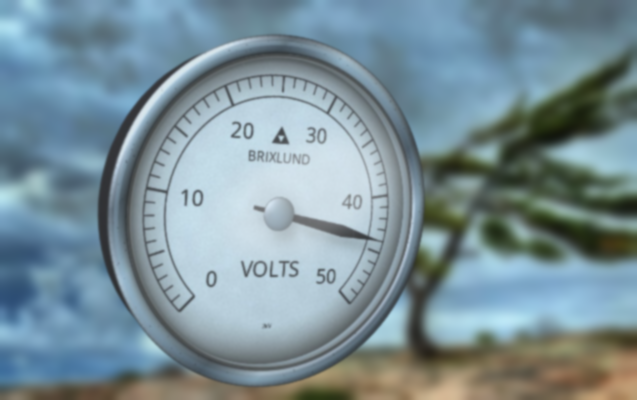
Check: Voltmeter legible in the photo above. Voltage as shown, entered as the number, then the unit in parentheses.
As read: 44 (V)
